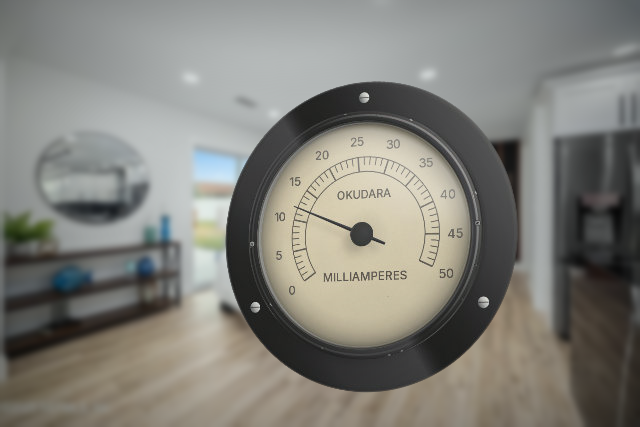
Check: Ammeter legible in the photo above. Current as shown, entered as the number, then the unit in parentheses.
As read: 12 (mA)
